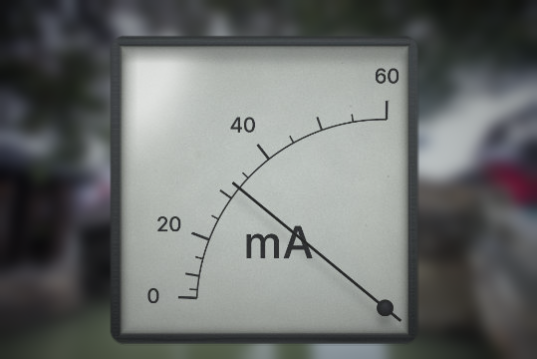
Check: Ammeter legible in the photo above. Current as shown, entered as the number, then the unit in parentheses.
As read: 32.5 (mA)
